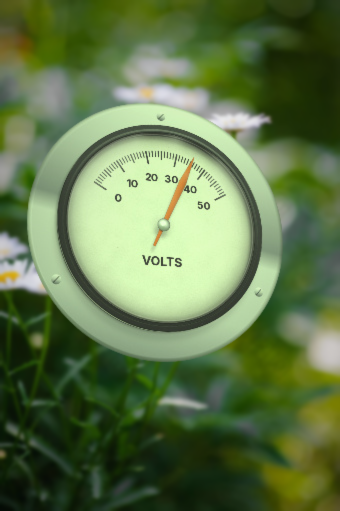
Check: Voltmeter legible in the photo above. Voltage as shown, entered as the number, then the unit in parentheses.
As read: 35 (V)
